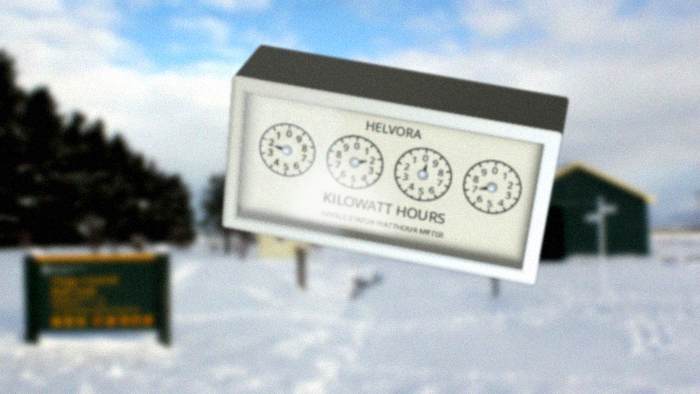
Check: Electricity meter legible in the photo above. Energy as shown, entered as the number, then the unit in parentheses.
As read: 2197 (kWh)
